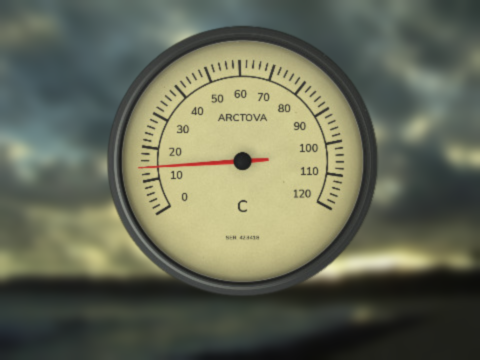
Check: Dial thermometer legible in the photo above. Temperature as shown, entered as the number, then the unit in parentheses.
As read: 14 (°C)
